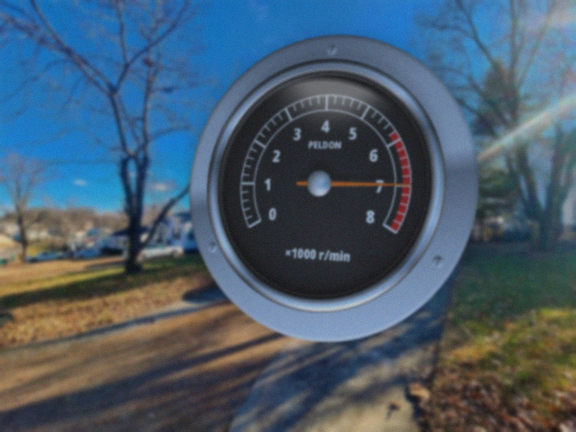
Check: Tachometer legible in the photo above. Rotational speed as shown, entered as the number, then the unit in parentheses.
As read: 7000 (rpm)
